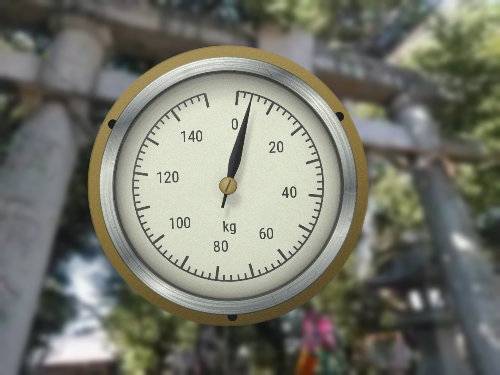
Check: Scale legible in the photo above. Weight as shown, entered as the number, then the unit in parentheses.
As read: 4 (kg)
